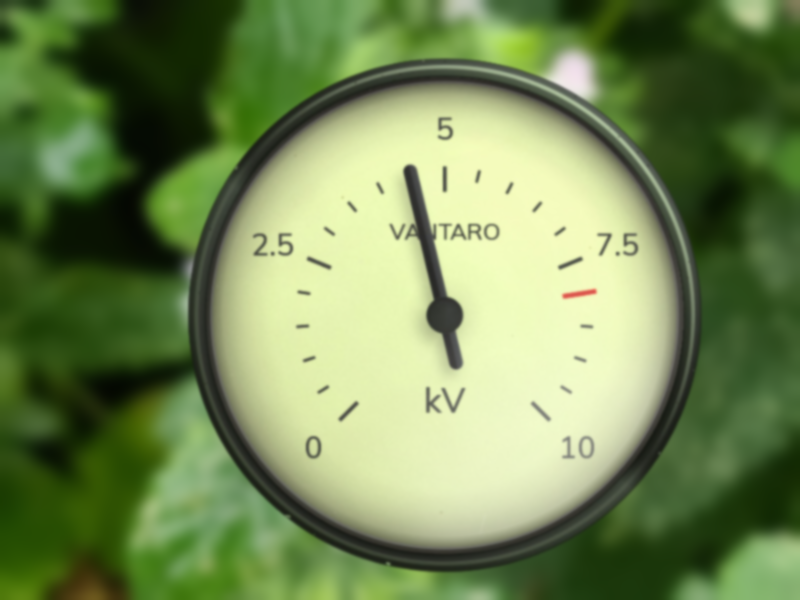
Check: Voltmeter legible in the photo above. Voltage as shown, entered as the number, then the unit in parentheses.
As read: 4.5 (kV)
